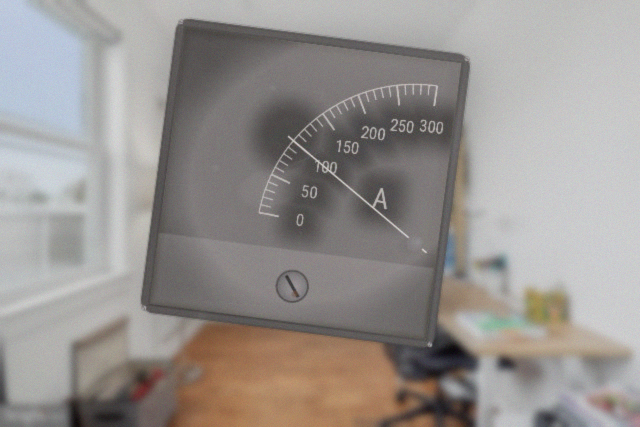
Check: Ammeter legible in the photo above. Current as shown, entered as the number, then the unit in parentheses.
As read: 100 (A)
